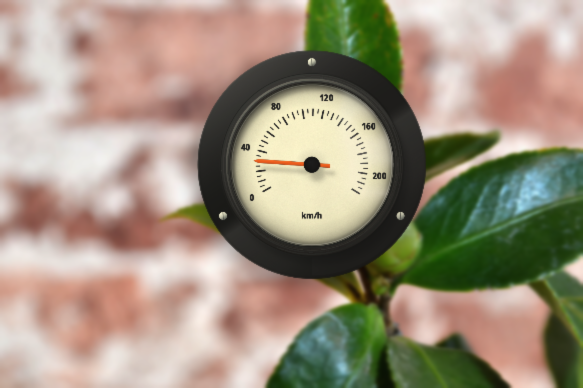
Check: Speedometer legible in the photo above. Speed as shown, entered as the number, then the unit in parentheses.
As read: 30 (km/h)
